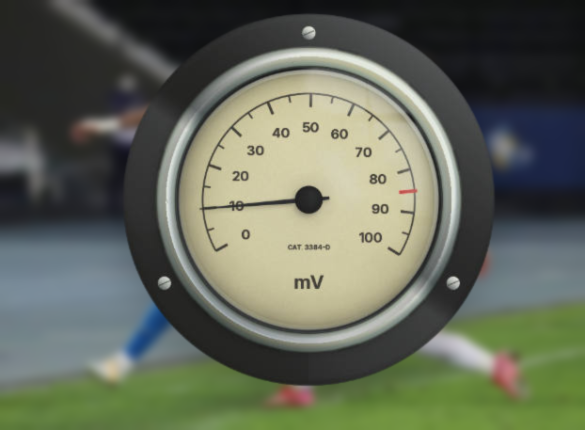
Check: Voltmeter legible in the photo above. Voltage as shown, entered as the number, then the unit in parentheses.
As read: 10 (mV)
